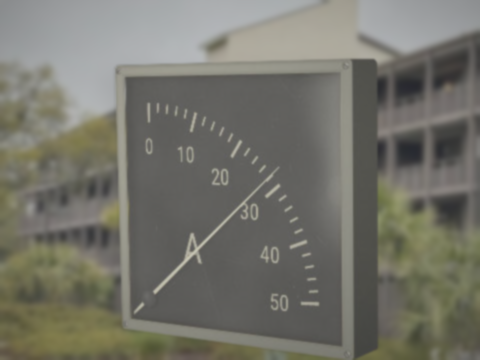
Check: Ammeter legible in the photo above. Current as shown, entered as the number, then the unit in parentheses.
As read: 28 (A)
